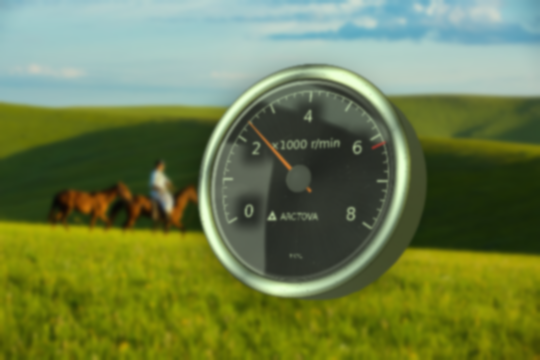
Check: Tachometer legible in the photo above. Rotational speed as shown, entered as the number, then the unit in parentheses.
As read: 2400 (rpm)
